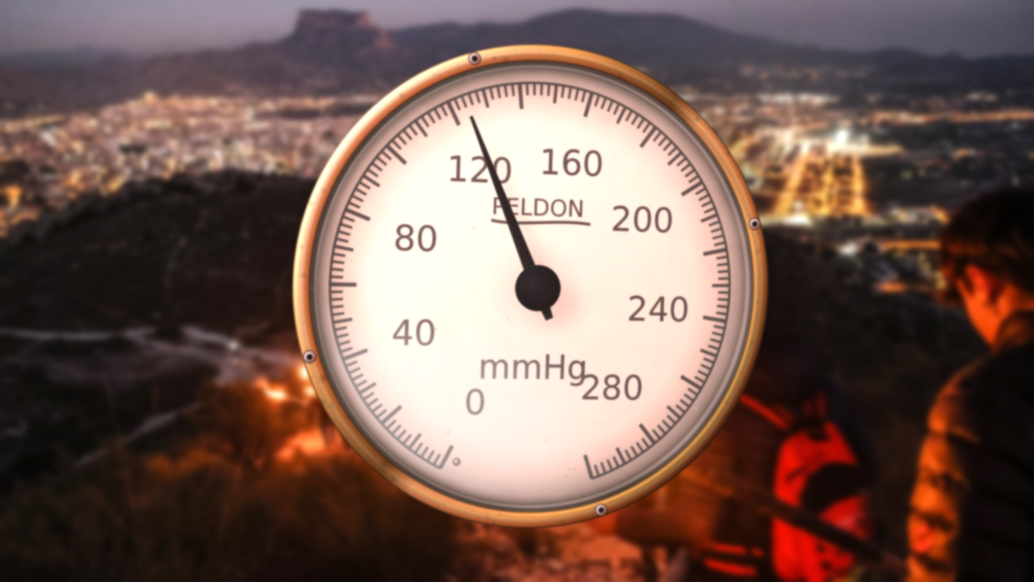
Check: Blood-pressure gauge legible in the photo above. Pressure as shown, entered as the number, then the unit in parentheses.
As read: 124 (mmHg)
